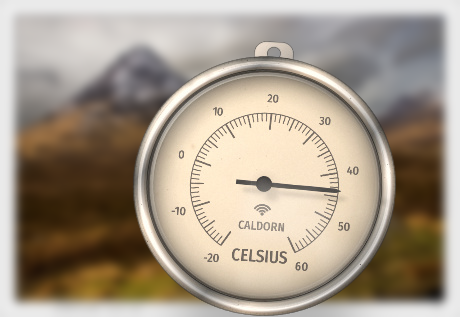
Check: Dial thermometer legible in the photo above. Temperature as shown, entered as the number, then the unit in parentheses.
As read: 44 (°C)
